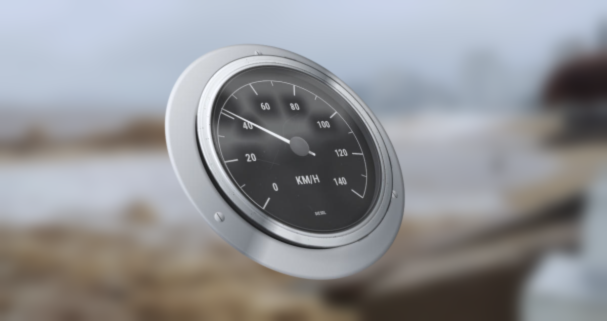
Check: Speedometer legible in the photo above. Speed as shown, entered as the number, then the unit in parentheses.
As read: 40 (km/h)
